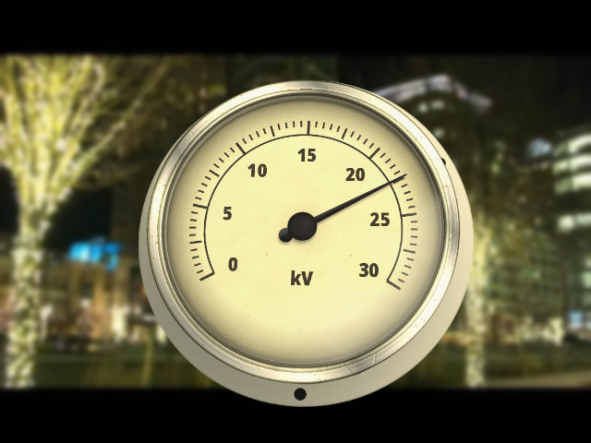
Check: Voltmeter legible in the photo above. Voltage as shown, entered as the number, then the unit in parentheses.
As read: 22.5 (kV)
